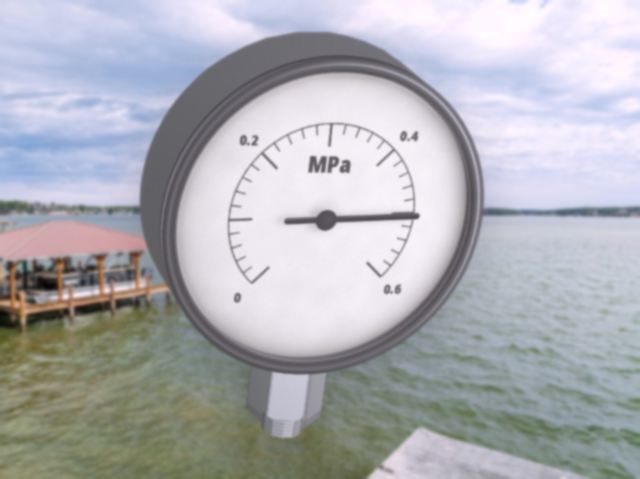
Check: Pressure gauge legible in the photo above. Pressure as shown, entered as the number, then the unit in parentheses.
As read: 0.5 (MPa)
